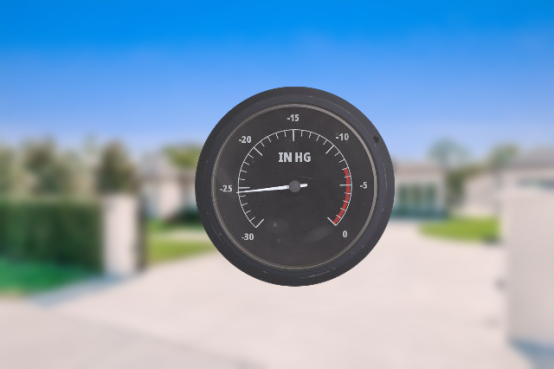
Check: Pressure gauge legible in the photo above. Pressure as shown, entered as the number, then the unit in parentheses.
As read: -25.5 (inHg)
